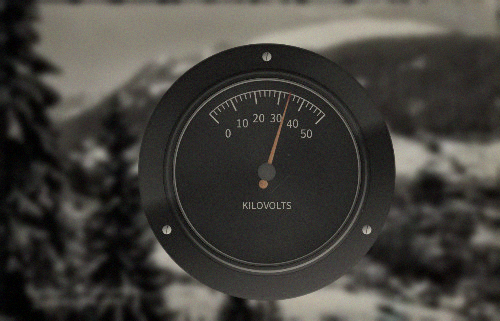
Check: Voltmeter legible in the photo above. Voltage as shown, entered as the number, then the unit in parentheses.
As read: 34 (kV)
